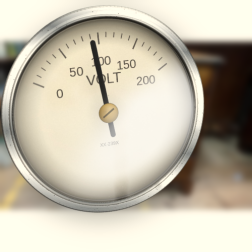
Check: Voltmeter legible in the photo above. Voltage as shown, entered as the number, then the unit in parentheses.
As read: 90 (V)
